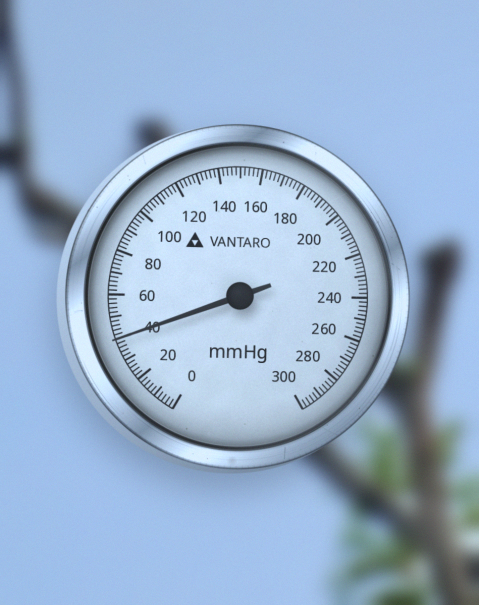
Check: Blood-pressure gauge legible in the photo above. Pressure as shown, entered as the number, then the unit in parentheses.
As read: 40 (mmHg)
